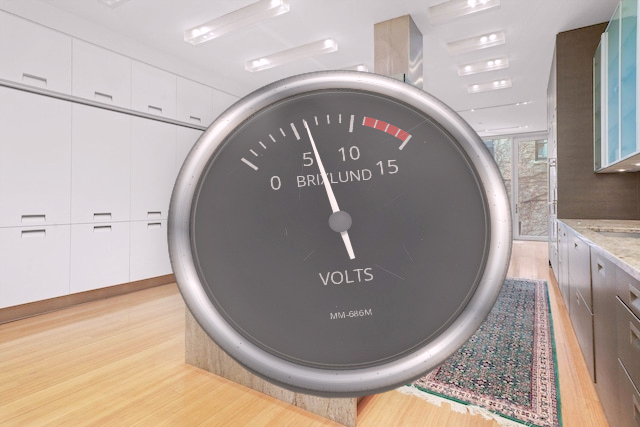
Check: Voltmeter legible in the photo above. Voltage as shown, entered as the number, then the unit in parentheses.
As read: 6 (V)
